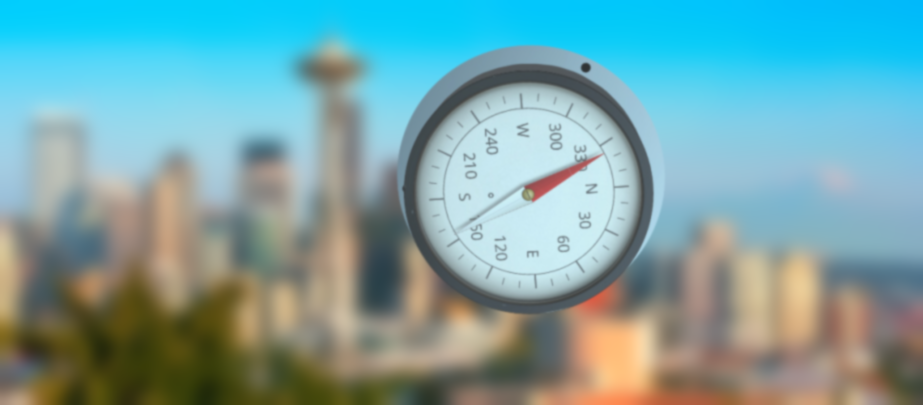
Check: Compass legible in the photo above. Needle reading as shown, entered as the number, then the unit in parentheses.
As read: 335 (°)
